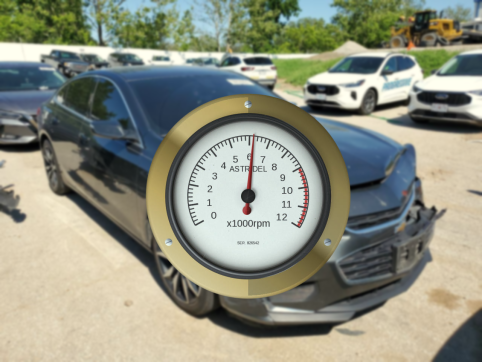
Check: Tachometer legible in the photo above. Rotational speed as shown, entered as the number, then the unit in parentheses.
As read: 6200 (rpm)
